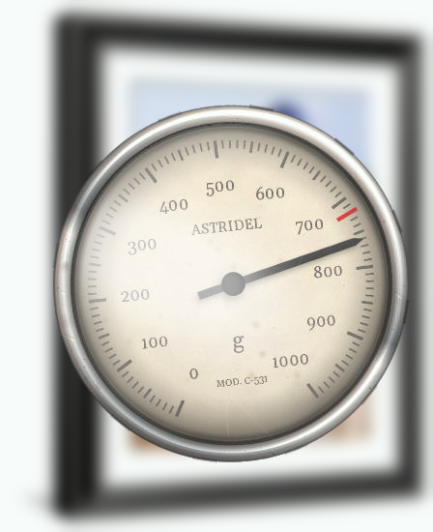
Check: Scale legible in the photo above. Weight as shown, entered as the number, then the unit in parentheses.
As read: 760 (g)
